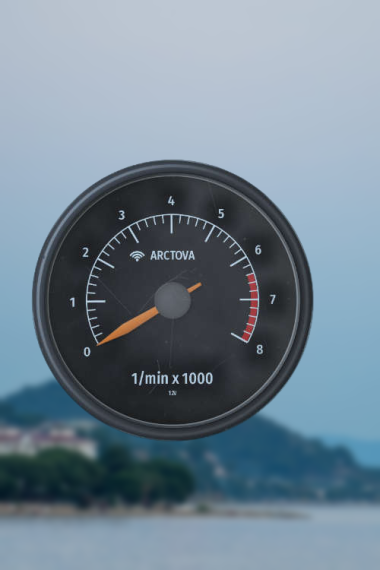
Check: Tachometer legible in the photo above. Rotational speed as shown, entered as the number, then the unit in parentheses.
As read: 0 (rpm)
